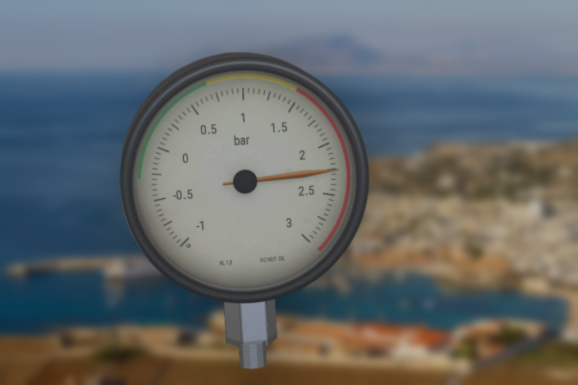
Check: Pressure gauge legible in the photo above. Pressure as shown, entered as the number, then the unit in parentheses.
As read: 2.25 (bar)
